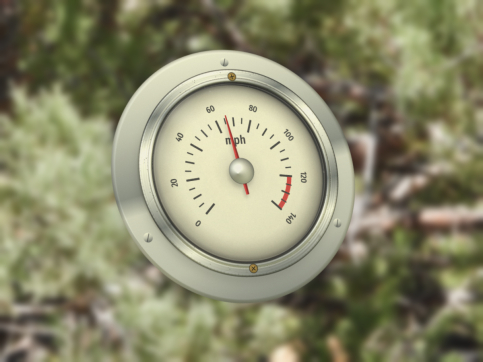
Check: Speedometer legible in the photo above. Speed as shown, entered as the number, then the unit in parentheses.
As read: 65 (mph)
